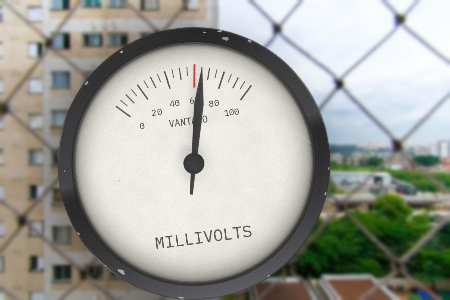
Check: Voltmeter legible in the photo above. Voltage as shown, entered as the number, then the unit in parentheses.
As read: 65 (mV)
